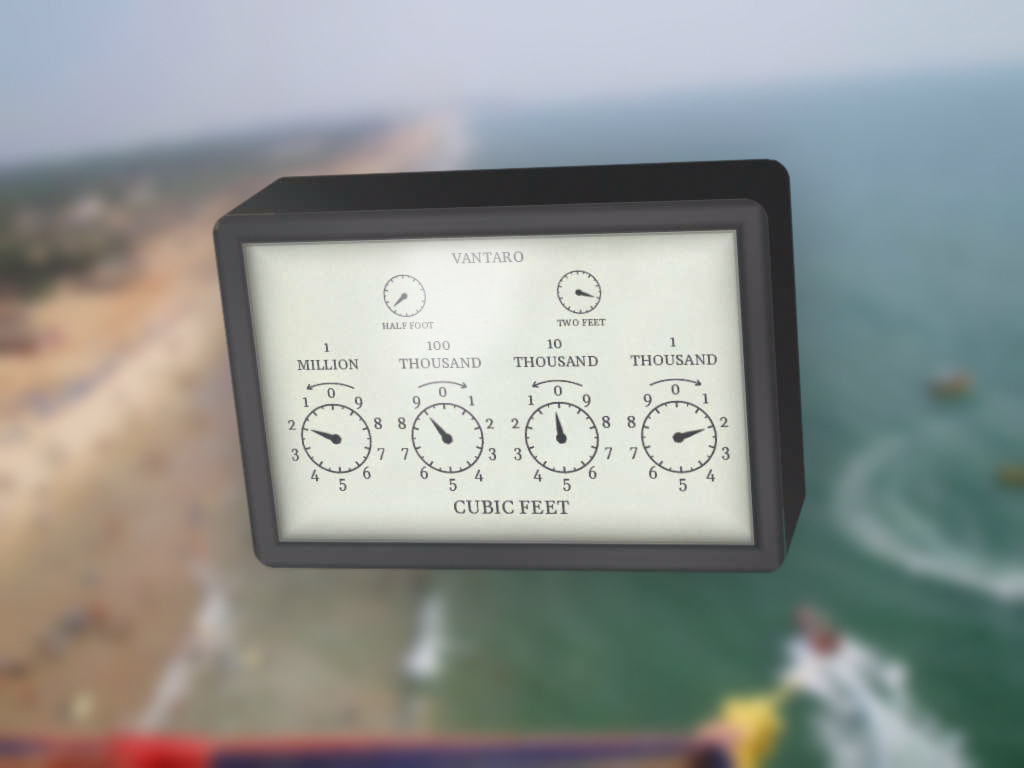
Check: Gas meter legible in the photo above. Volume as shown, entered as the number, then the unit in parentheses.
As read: 190200 (ft³)
